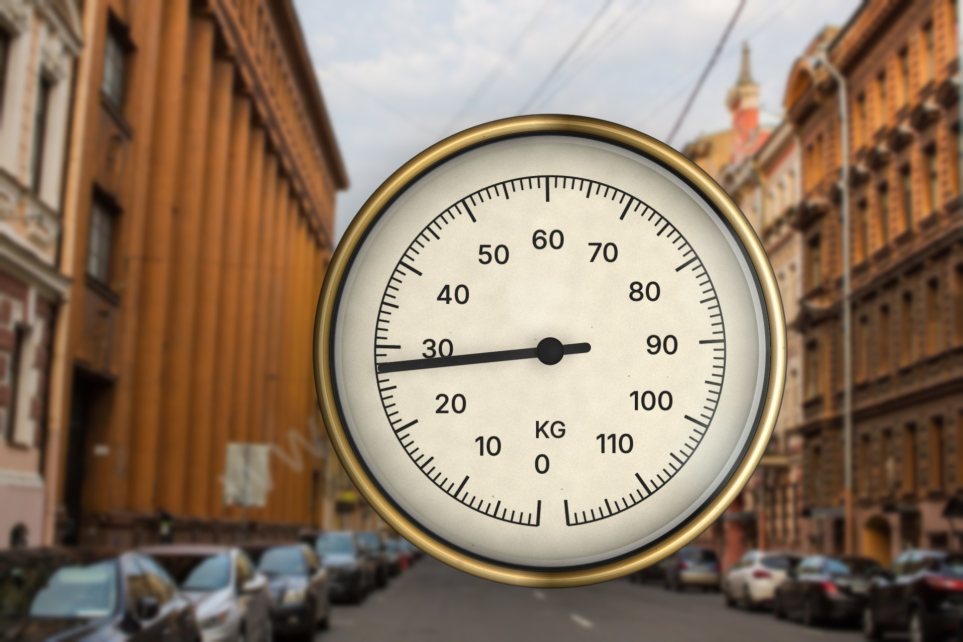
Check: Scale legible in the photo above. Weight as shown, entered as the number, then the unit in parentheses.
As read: 27.5 (kg)
